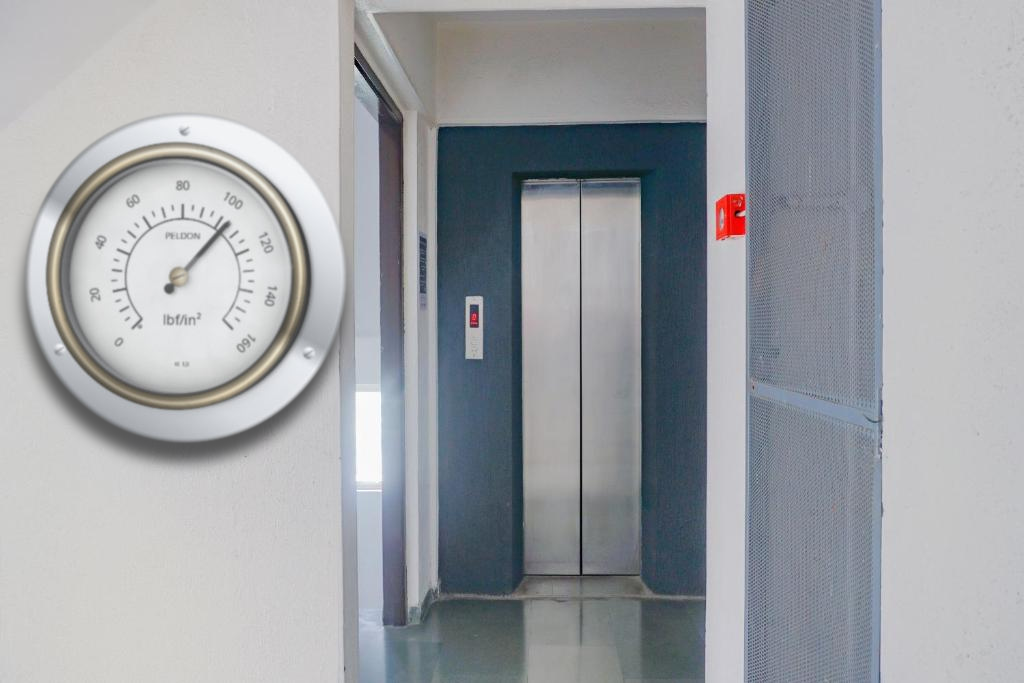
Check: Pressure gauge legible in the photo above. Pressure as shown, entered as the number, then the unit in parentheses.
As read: 105 (psi)
